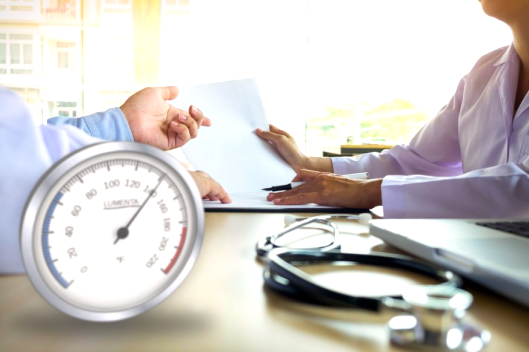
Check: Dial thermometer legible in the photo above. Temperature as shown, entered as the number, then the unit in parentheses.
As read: 140 (°F)
